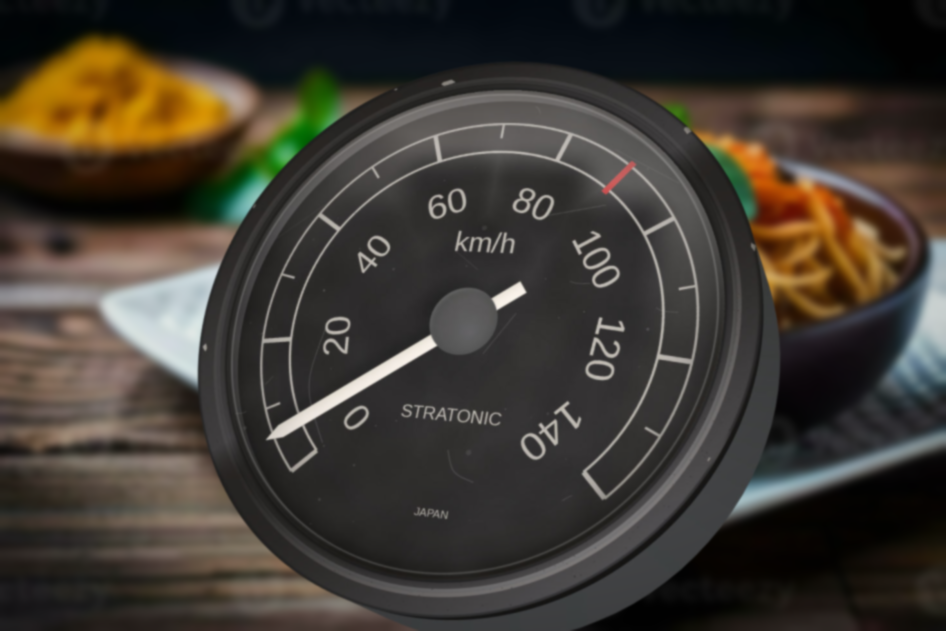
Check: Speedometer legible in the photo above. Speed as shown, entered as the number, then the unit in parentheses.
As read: 5 (km/h)
